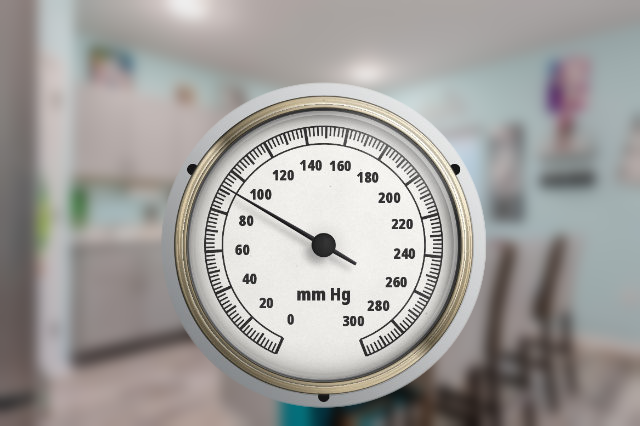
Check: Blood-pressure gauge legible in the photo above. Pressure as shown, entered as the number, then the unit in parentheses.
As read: 92 (mmHg)
